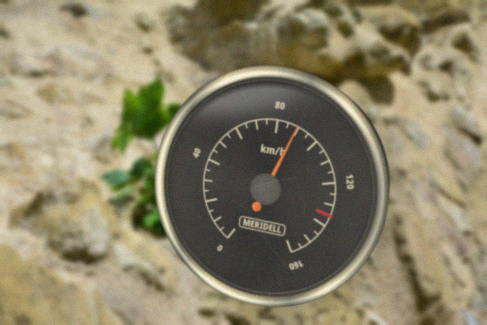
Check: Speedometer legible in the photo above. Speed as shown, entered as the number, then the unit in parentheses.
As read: 90 (km/h)
